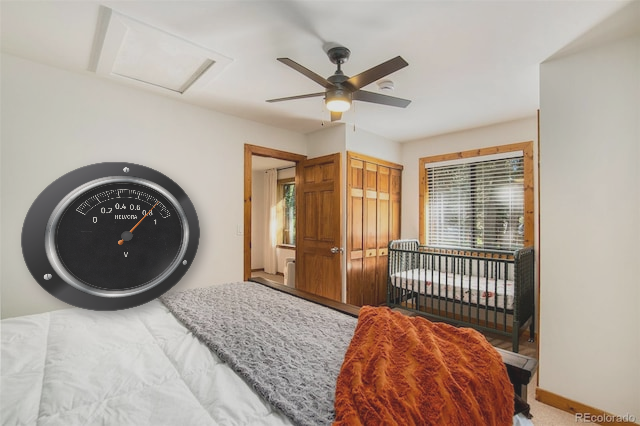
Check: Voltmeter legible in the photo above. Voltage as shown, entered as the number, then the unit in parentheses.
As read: 0.8 (V)
